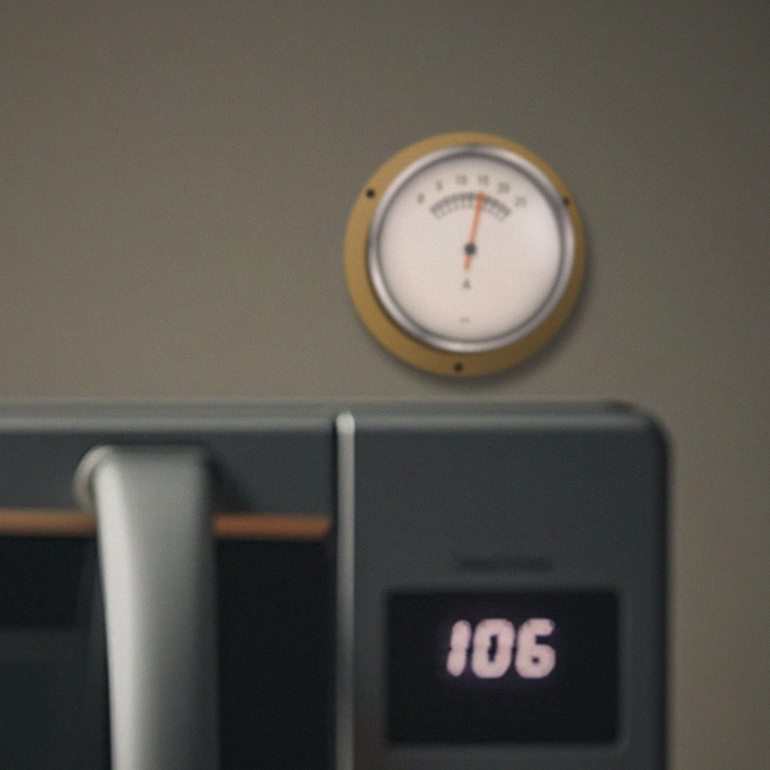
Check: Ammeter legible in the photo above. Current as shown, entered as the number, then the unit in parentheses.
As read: 15 (A)
